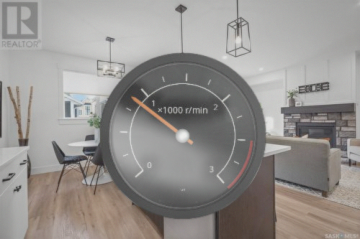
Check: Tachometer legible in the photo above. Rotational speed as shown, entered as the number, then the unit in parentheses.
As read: 875 (rpm)
